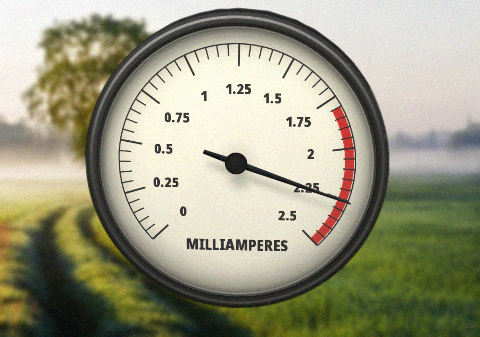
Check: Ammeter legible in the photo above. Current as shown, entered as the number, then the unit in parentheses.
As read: 2.25 (mA)
